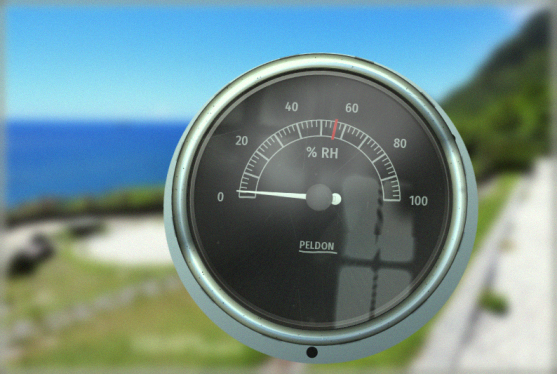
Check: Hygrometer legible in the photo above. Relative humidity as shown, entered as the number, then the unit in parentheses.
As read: 2 (%)
